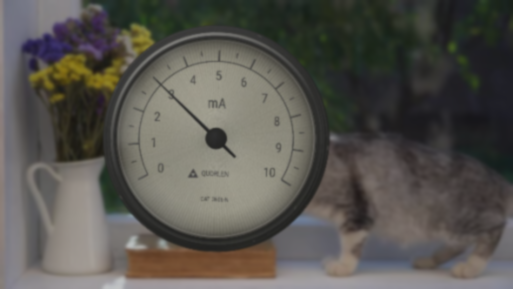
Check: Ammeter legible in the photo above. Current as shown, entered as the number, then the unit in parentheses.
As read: 3 (mA)
